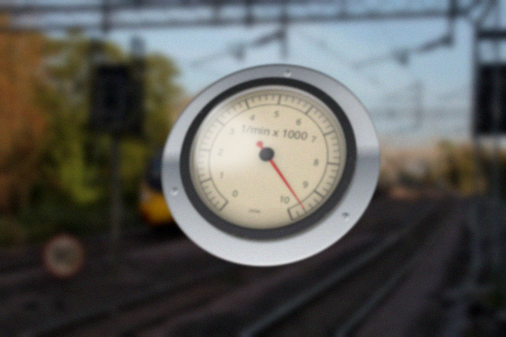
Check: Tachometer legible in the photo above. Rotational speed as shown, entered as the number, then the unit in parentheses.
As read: 9600 (rpm)
